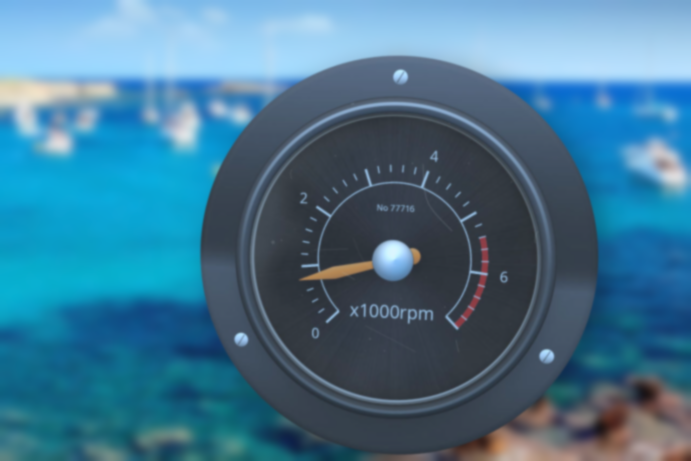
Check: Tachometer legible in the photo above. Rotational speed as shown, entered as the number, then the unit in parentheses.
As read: 800 (rpm)
